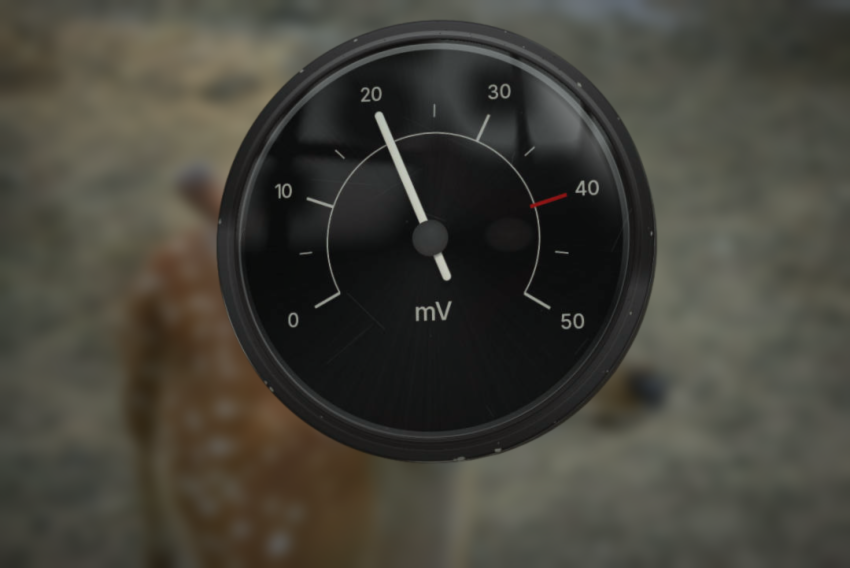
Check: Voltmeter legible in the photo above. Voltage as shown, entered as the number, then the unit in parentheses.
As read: 20 (mV)
